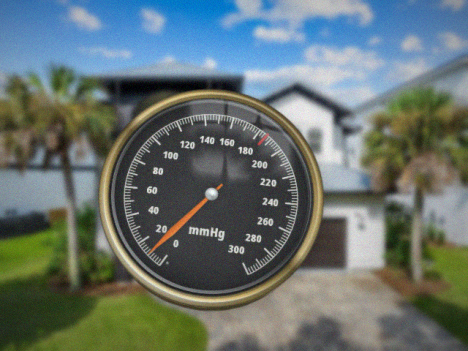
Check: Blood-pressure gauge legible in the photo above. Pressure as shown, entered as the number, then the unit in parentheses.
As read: 10 (mmHg)
